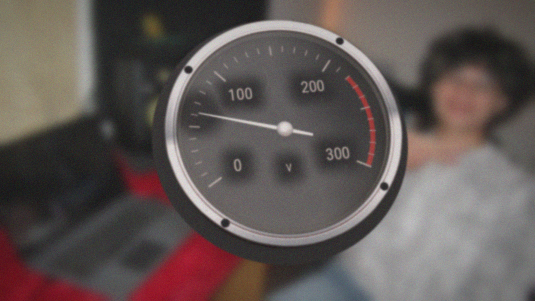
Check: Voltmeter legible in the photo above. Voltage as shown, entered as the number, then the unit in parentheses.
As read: 60 (V)
